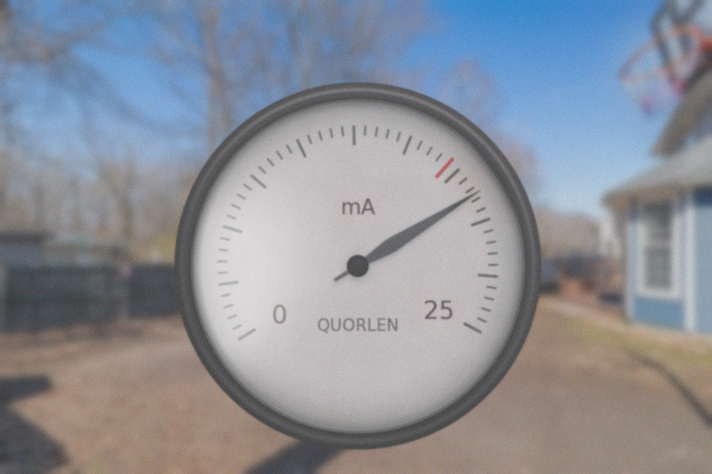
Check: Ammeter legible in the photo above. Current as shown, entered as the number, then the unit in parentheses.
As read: 18.75 (mA)
